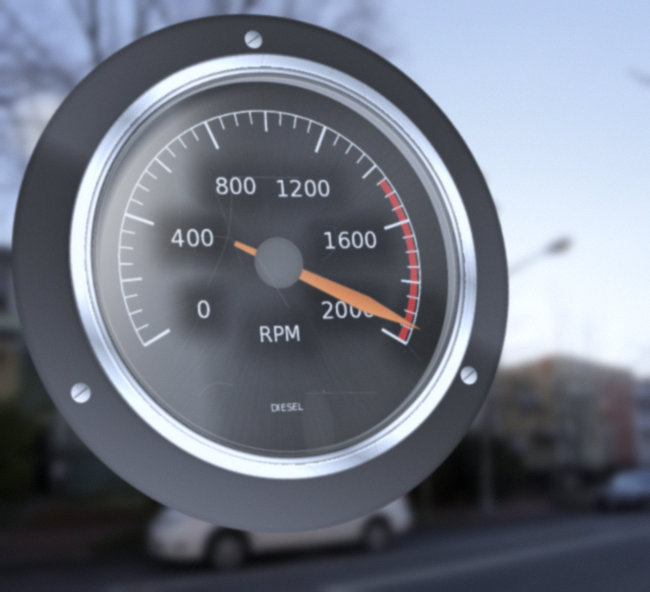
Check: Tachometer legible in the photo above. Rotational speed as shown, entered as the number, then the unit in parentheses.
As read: 1950 (rpm)
